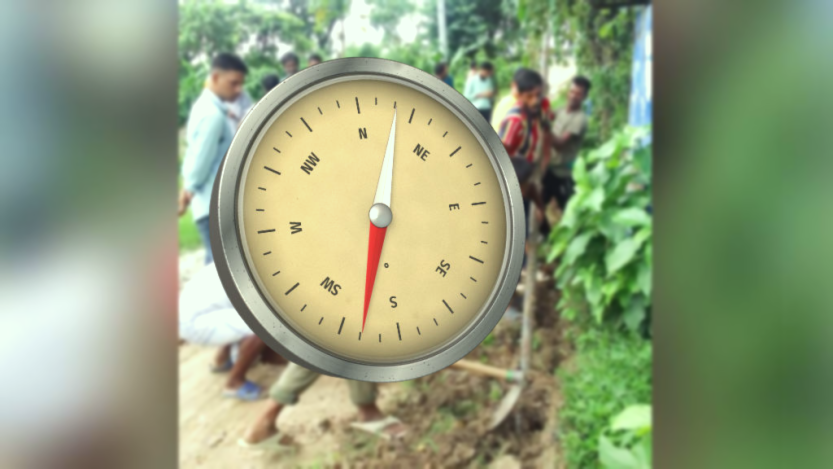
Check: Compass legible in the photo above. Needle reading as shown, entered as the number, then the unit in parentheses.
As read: 200 (°)
